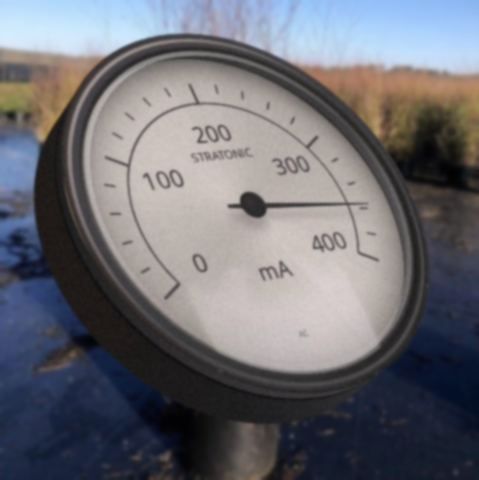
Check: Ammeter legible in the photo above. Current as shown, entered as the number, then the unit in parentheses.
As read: 360 (mA)
